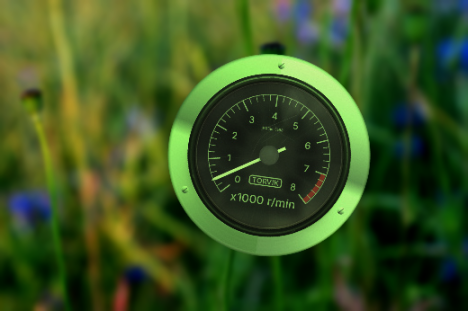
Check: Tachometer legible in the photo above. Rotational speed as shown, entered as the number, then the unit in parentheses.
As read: 400 (rpm)
